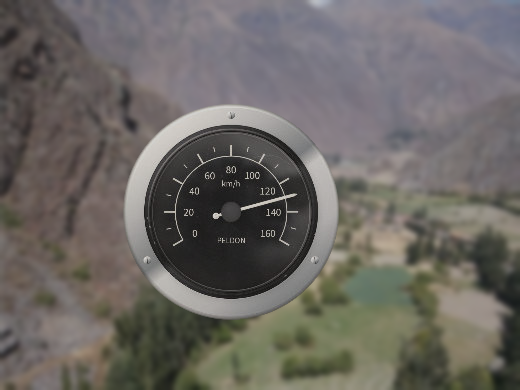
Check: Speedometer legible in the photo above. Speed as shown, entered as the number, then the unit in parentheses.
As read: 130 (km/h)
